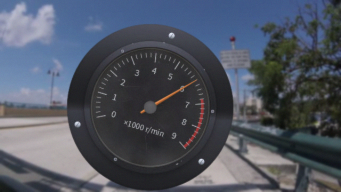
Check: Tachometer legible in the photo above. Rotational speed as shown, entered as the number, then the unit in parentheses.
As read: 6000 (rpm)
